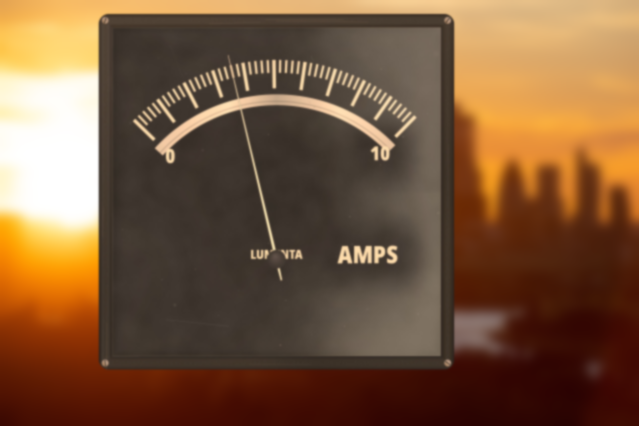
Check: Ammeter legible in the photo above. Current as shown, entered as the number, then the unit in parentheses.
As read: 3.6 (A)
